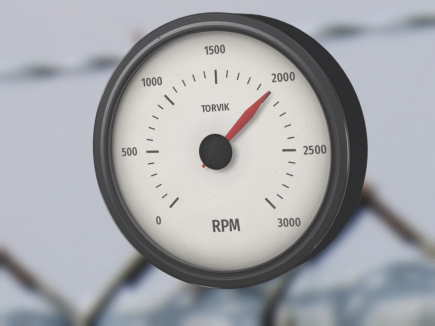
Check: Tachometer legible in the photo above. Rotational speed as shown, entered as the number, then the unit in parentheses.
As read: 2000 (rpm)
